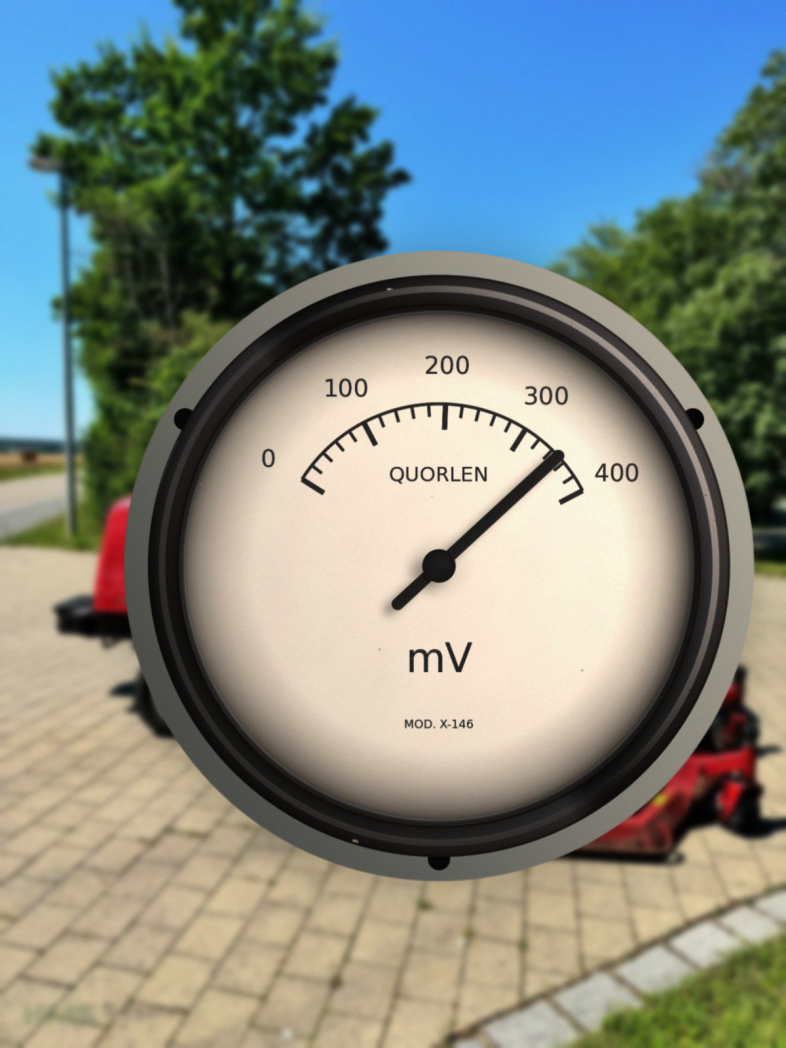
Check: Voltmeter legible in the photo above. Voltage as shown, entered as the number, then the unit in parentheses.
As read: 350 (mV)
